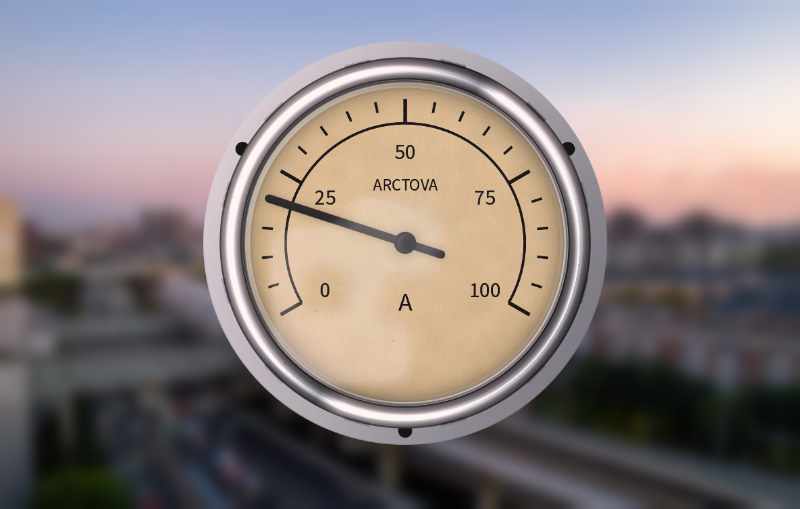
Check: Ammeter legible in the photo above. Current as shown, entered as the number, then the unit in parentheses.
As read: 20 (A)
